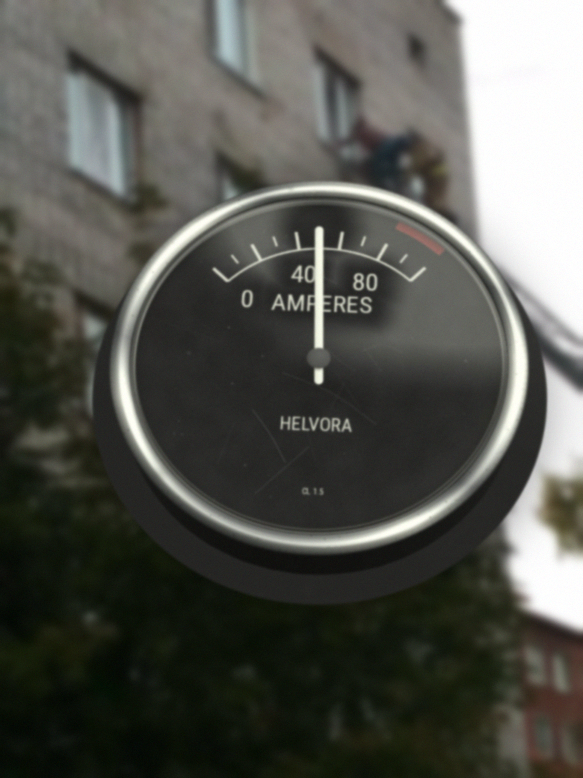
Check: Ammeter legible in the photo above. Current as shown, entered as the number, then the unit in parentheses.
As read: 50 (A)
